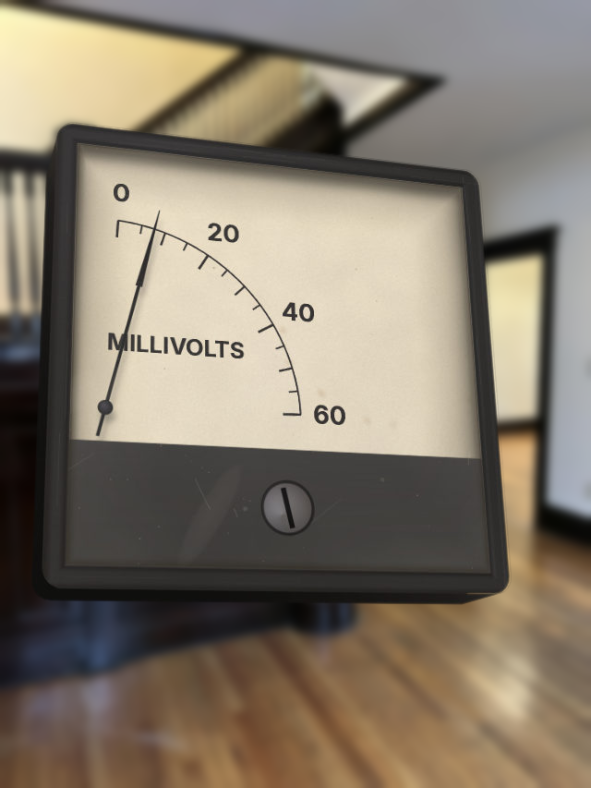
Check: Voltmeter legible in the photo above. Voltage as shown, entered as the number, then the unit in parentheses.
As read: 7.5 (mV)
